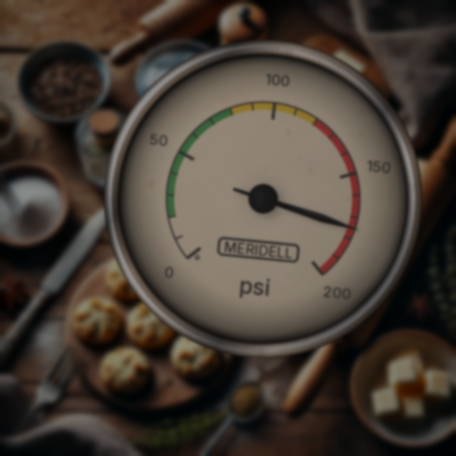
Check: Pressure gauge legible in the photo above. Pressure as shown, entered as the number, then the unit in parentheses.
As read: 175 (psi)
